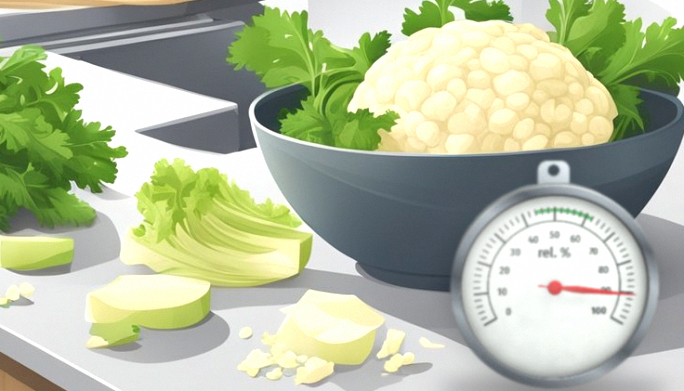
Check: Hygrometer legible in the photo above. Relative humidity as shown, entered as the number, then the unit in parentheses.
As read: 90 (%)
